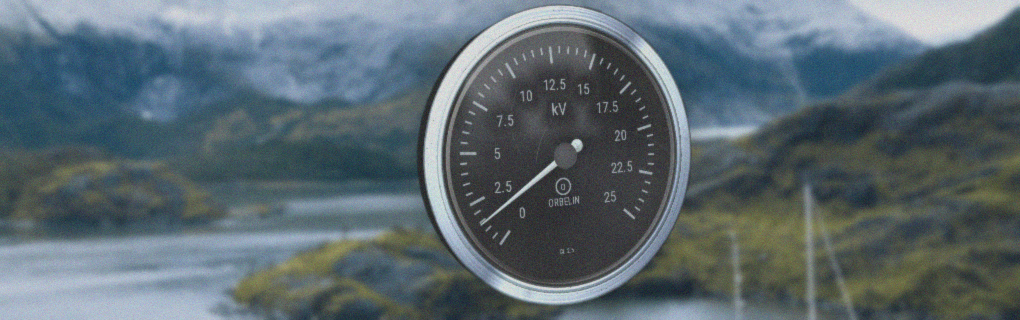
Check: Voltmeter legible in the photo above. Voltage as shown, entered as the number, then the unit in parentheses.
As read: 1.5 (kV)
